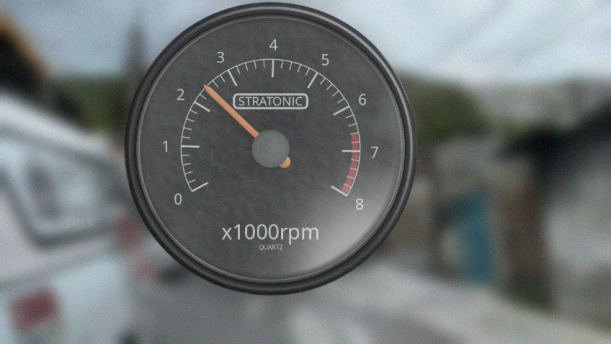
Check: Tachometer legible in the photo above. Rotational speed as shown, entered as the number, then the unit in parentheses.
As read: 2400 (rpm)
